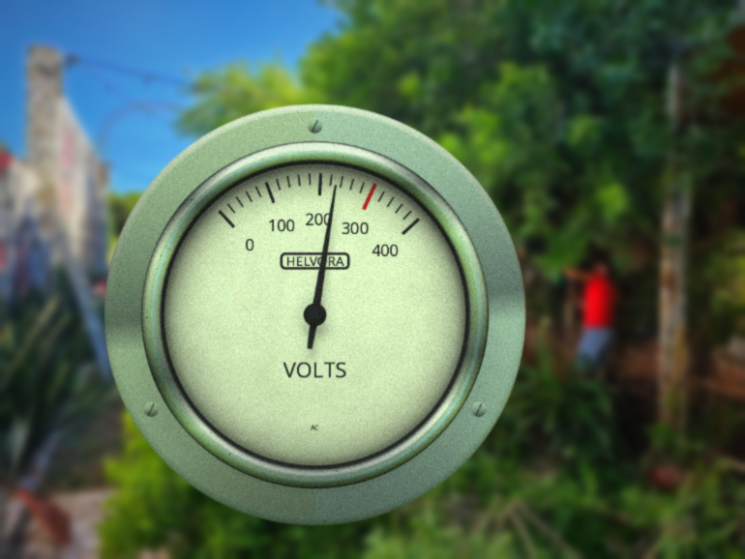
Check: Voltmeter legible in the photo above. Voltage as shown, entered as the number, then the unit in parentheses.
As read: 230 (V)
